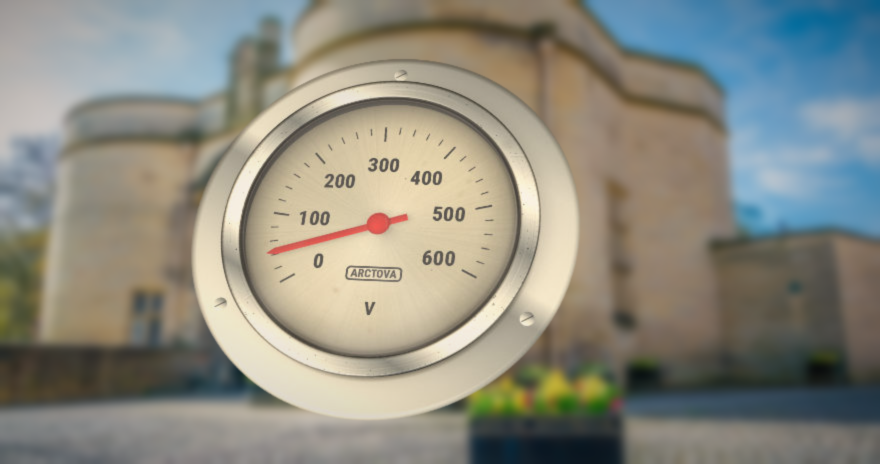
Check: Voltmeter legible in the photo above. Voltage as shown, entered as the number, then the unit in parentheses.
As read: 40 (V)
